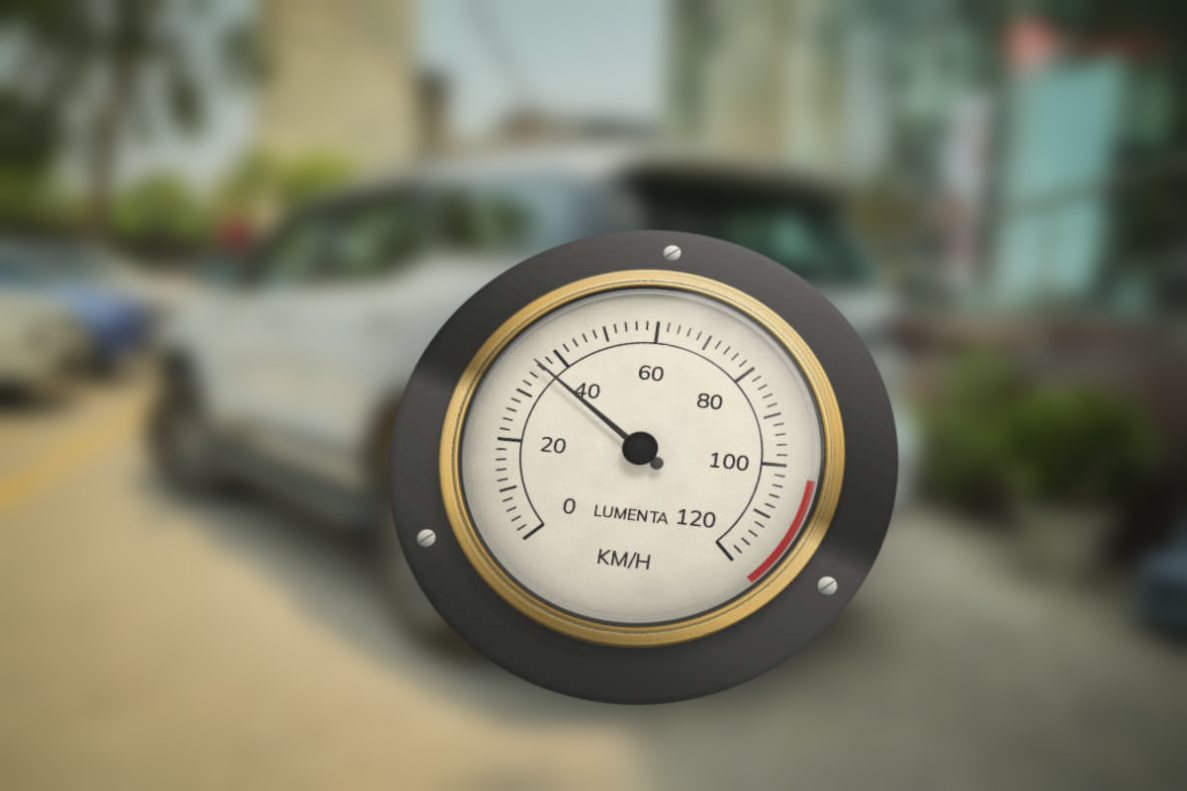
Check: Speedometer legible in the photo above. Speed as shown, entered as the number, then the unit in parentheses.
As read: 36 (km/h)
